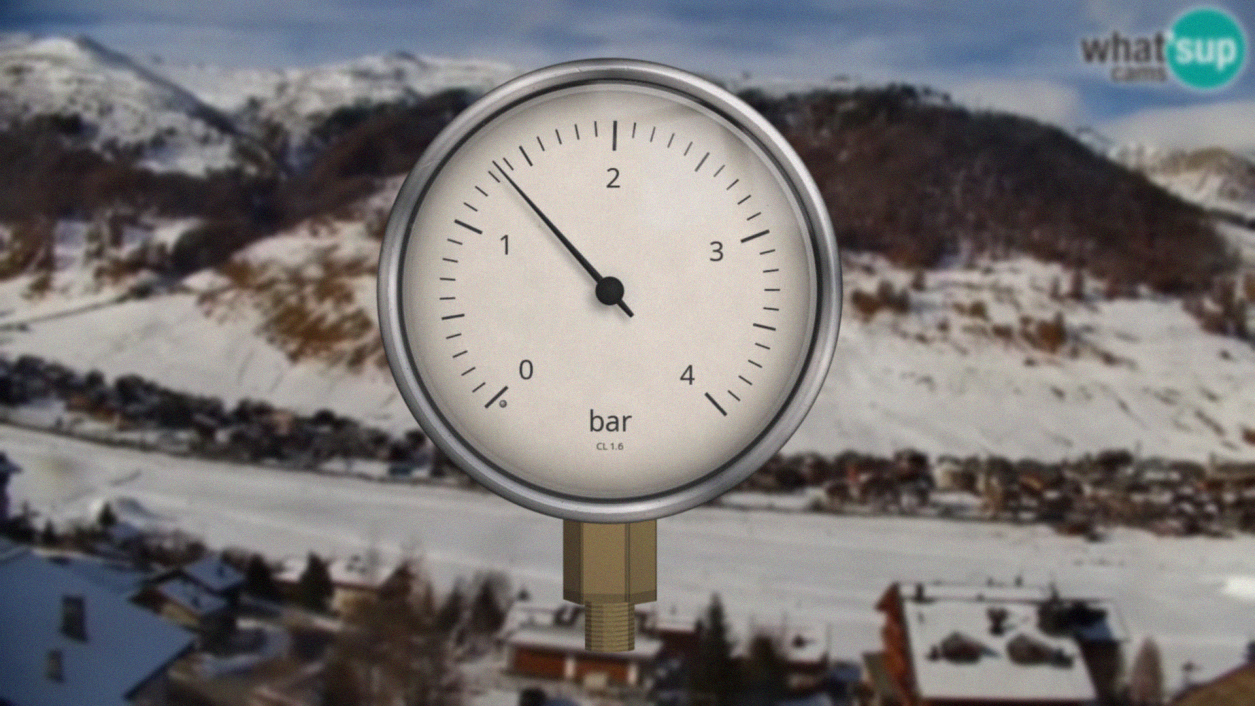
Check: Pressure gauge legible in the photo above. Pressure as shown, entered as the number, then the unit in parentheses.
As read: 1.35 (bar)
